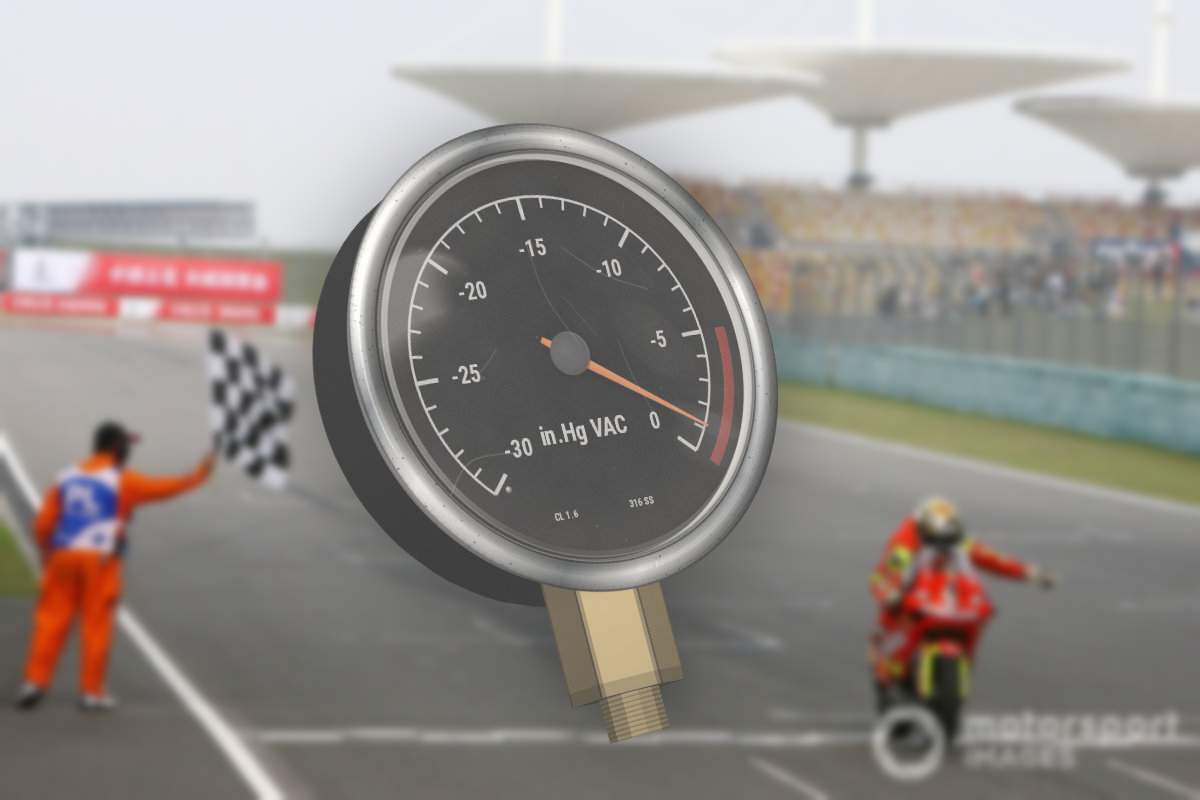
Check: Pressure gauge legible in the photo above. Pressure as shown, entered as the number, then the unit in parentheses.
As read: -1 (inHg)
